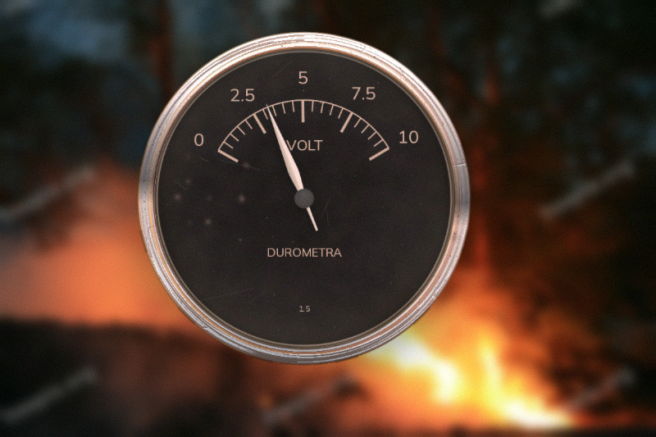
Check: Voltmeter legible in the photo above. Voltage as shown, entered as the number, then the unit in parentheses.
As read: 3.25 (V)
